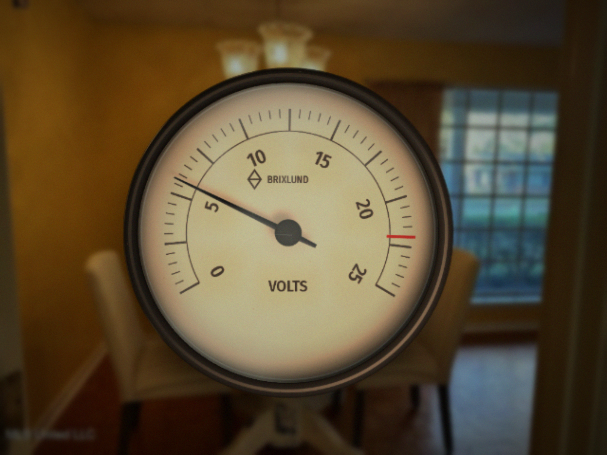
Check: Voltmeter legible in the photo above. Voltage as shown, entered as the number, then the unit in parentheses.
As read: 5.75 (V)
